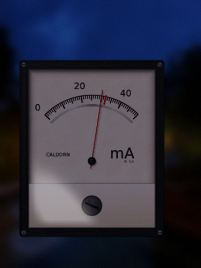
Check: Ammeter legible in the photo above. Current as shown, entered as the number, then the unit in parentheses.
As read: 30 (mA)
